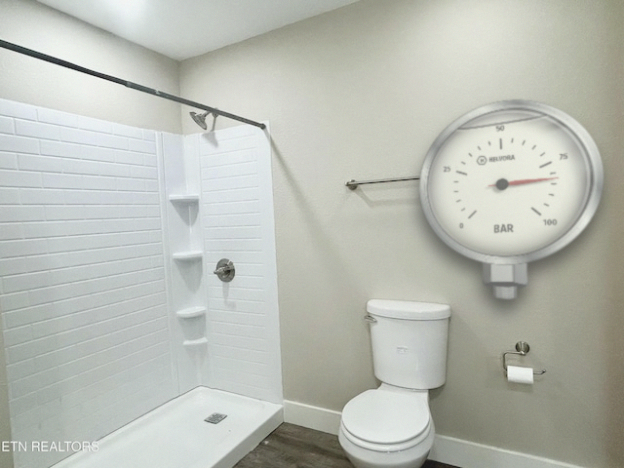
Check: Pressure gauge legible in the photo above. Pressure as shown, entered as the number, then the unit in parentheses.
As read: 82.5 (bar)
